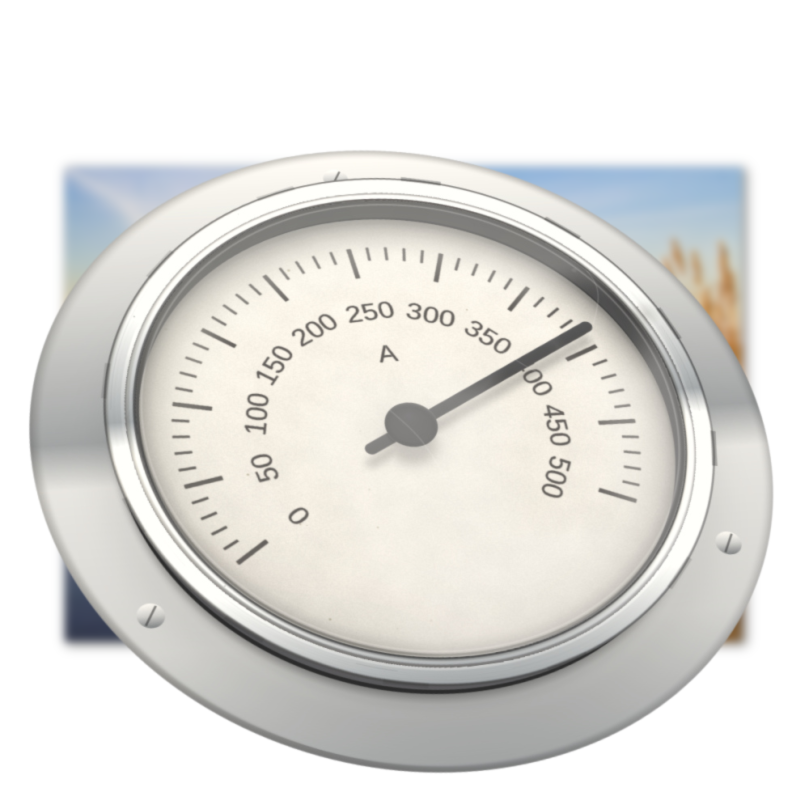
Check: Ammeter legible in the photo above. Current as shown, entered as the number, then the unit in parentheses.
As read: 390 (A)
